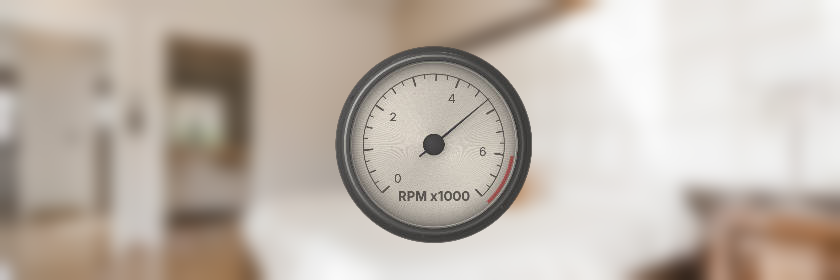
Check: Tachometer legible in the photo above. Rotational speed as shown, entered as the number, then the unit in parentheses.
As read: 4750 (rpm)
